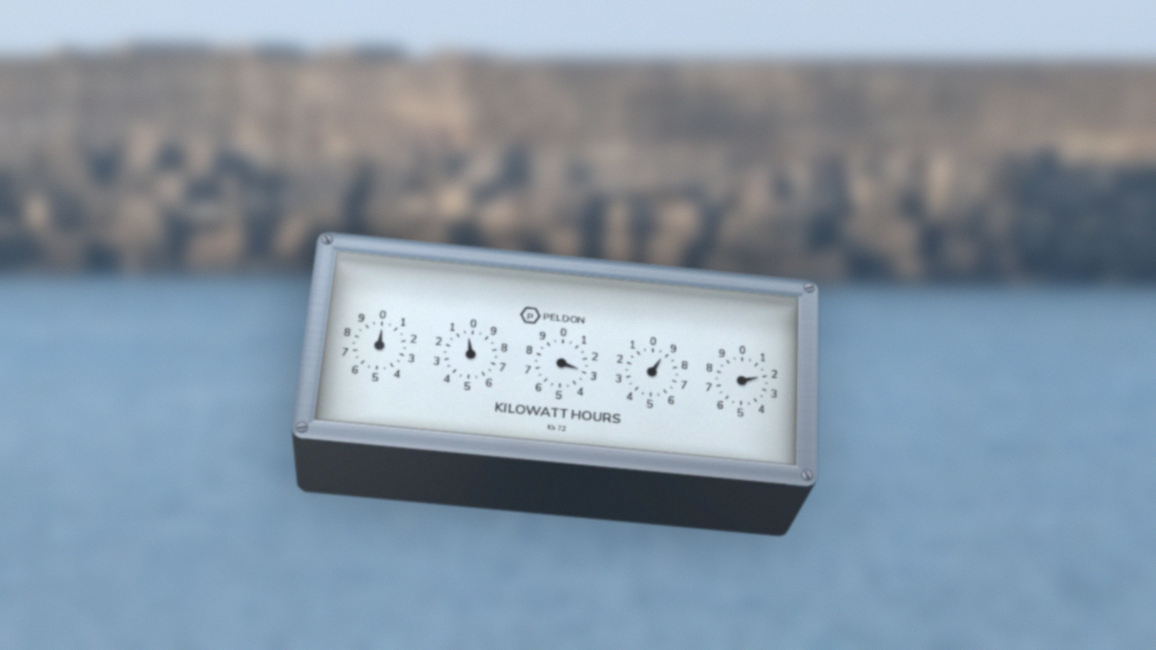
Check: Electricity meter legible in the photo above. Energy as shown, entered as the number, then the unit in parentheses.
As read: 292 (kWh)
